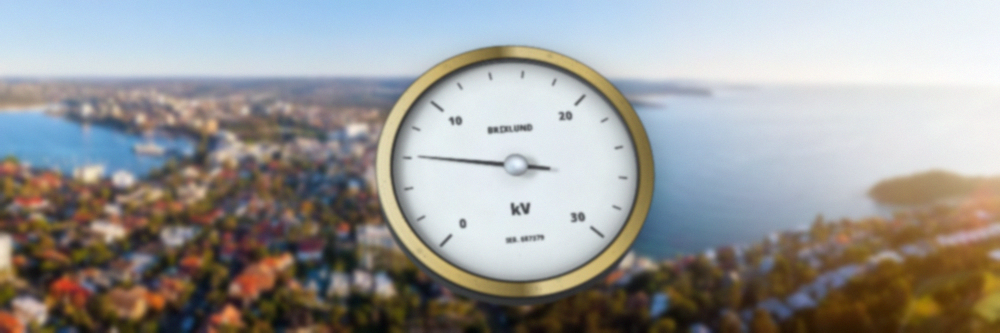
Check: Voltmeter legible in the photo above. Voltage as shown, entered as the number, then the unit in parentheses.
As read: 6 (kV)
